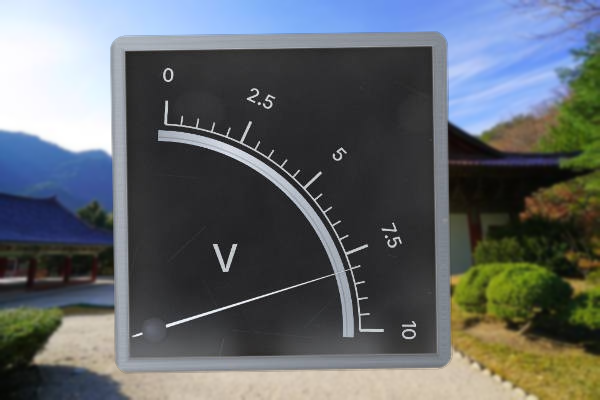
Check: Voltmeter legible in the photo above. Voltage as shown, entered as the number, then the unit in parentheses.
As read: 8 (V)
